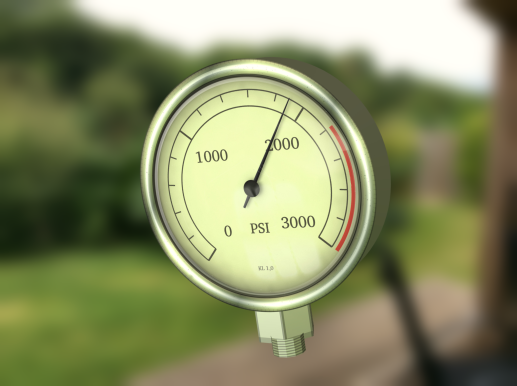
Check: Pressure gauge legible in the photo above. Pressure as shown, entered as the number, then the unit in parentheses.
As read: 1900 (psi)
